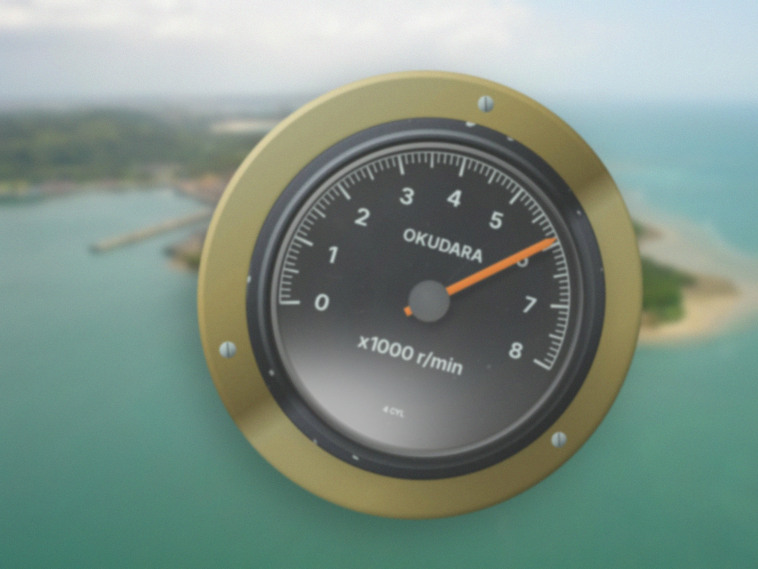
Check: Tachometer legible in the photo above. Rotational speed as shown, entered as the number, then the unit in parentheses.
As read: 5900 (rpm)
